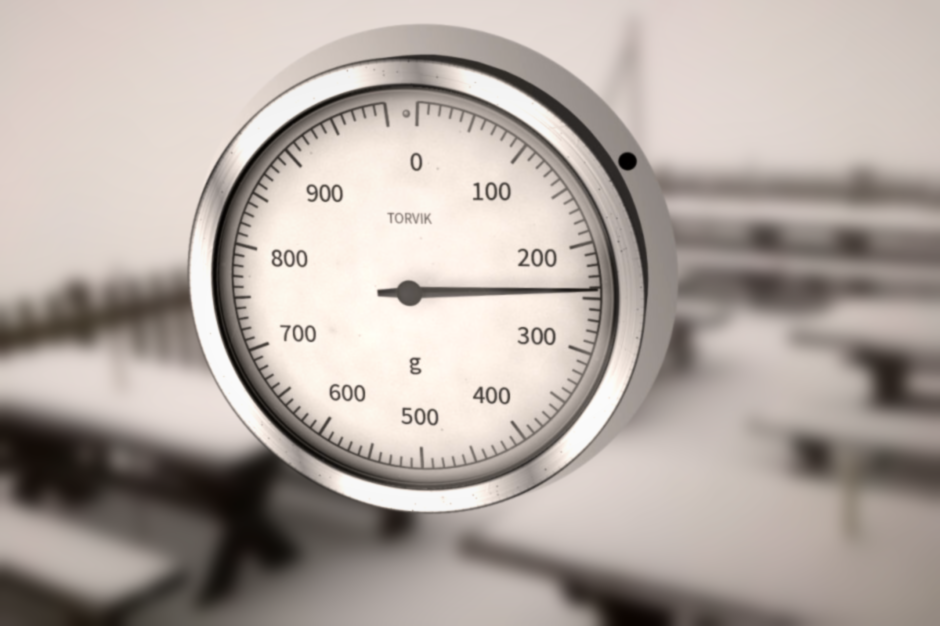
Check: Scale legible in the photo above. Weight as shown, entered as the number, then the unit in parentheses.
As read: 240 (g)
